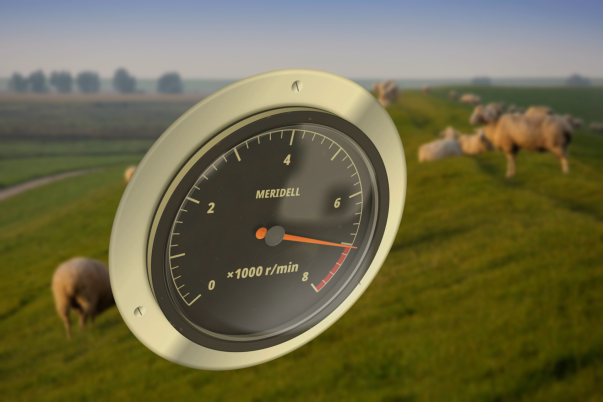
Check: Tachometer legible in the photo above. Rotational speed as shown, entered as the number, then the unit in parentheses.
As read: 7000 (rpm)
